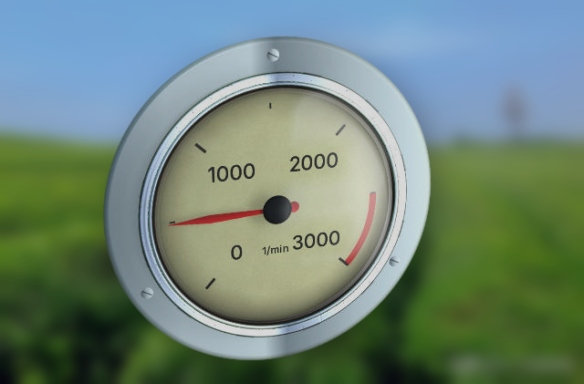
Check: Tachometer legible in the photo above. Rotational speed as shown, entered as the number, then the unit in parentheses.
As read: 500 (rpm)
